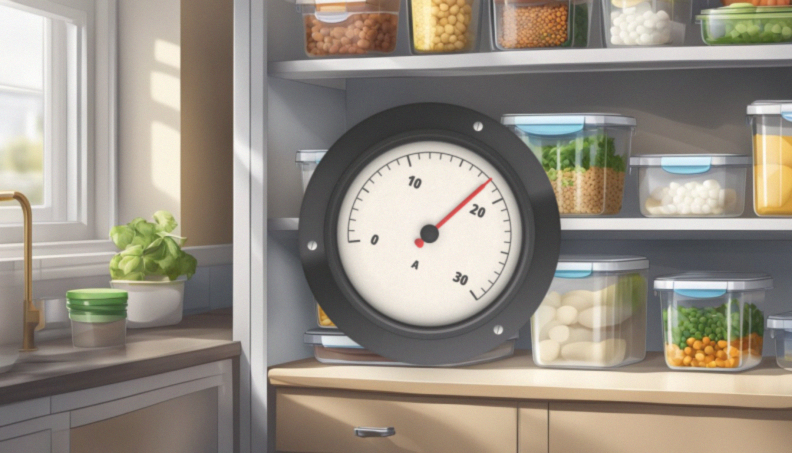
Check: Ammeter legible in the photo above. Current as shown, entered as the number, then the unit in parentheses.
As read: 18 (A)
